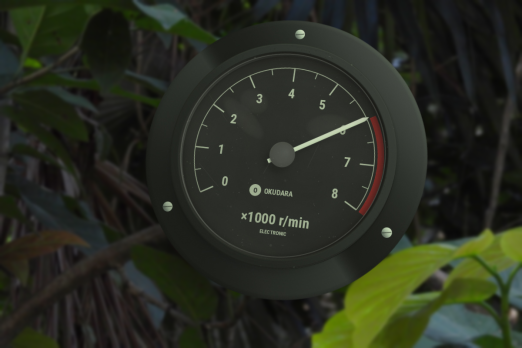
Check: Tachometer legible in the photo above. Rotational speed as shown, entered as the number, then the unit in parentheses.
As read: 6000 (rpm)
